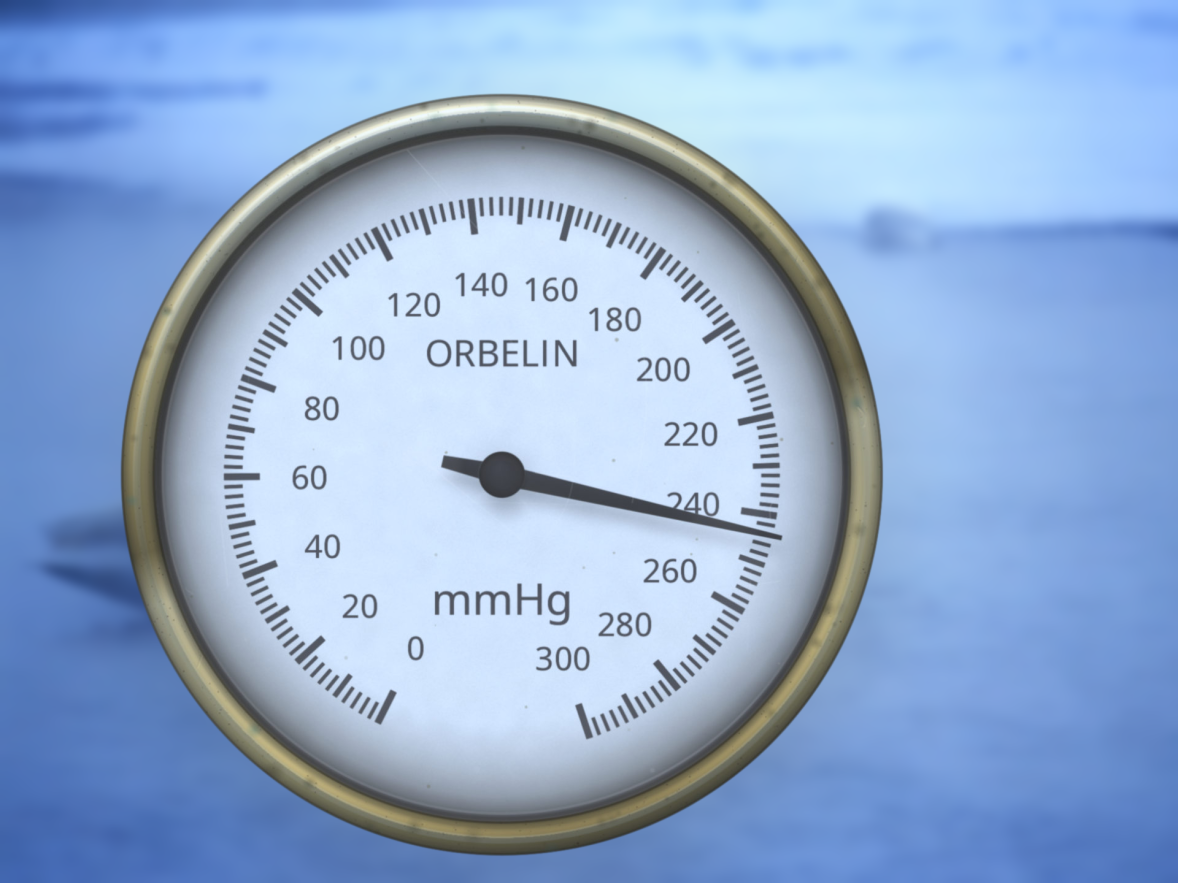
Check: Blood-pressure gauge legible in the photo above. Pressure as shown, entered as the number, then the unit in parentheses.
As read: 244 (mmHg)
